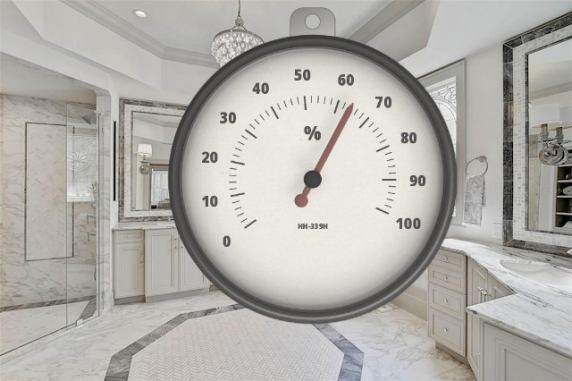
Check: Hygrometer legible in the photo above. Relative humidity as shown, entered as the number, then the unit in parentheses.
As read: 64 (%)
